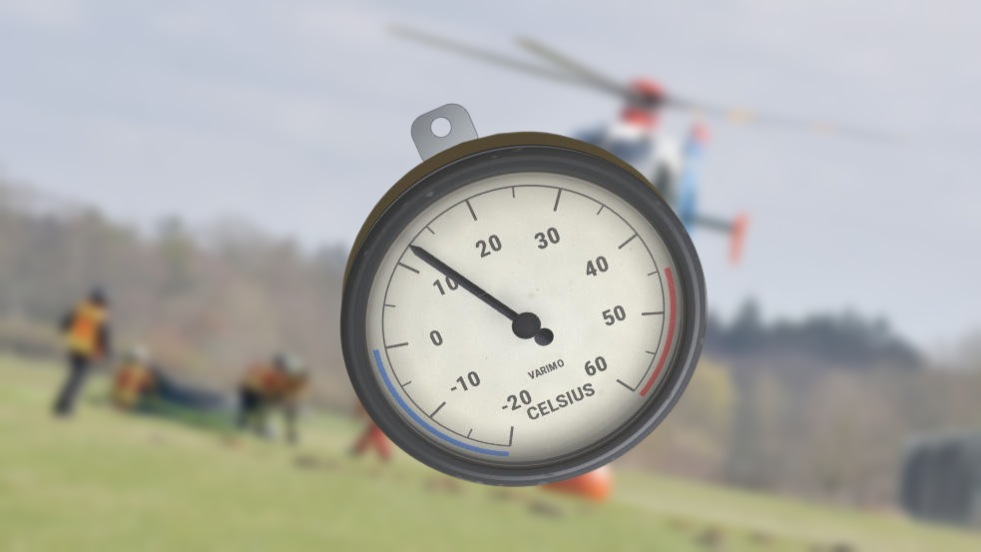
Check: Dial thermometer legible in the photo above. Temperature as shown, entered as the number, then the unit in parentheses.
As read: 12.5 (°C)
